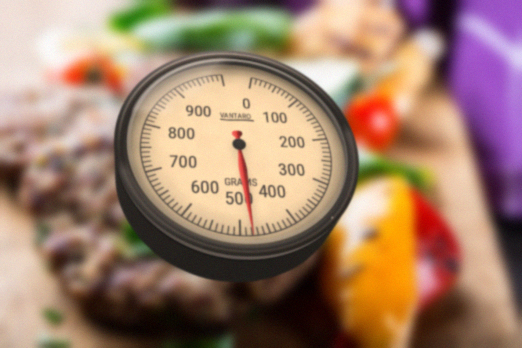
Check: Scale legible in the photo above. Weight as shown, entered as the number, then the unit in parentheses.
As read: 480 (g)
